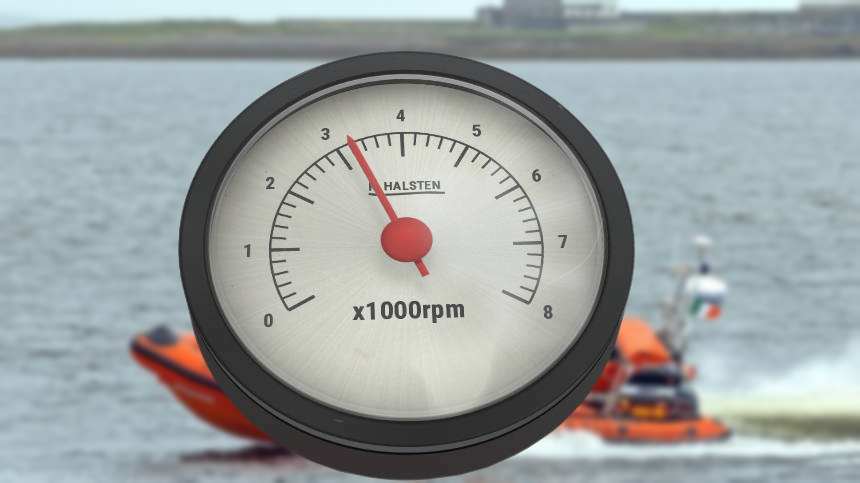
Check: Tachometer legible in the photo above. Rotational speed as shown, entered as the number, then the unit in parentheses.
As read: 3200 (rpm)
